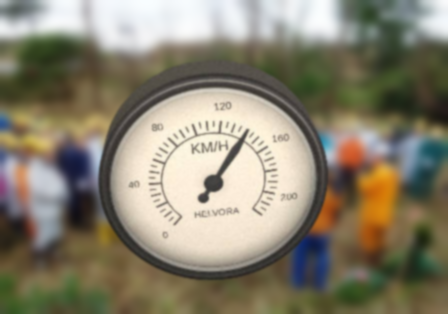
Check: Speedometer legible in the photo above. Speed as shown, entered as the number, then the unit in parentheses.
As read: 140 (km/h)
